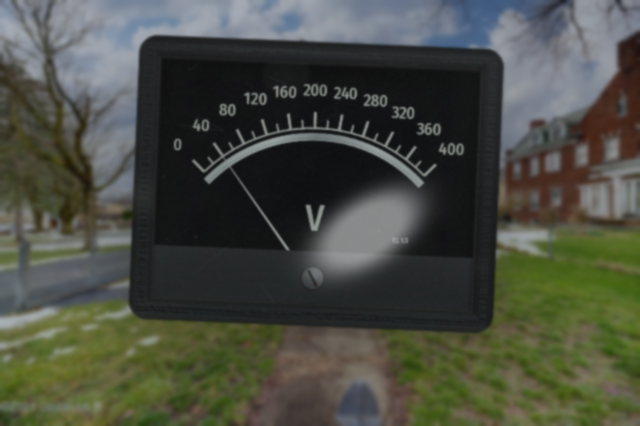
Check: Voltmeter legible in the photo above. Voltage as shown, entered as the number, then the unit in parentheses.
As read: 40 (V)
